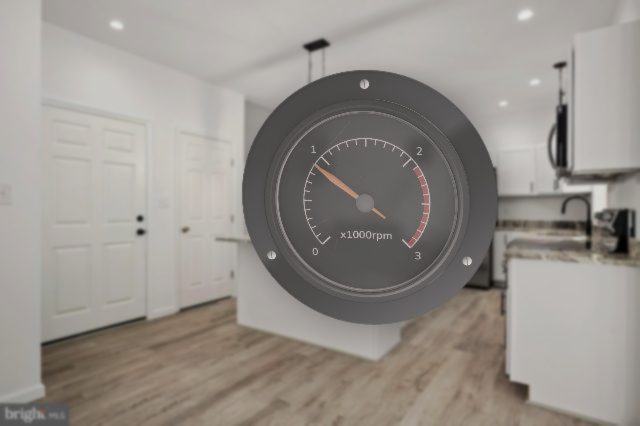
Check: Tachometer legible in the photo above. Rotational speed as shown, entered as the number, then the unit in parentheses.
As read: 900 (rpm)
